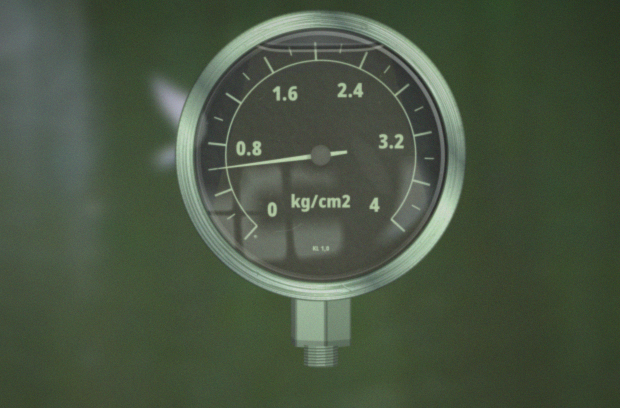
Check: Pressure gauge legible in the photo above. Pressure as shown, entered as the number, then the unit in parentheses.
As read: 0.6 (kg/cm²)
